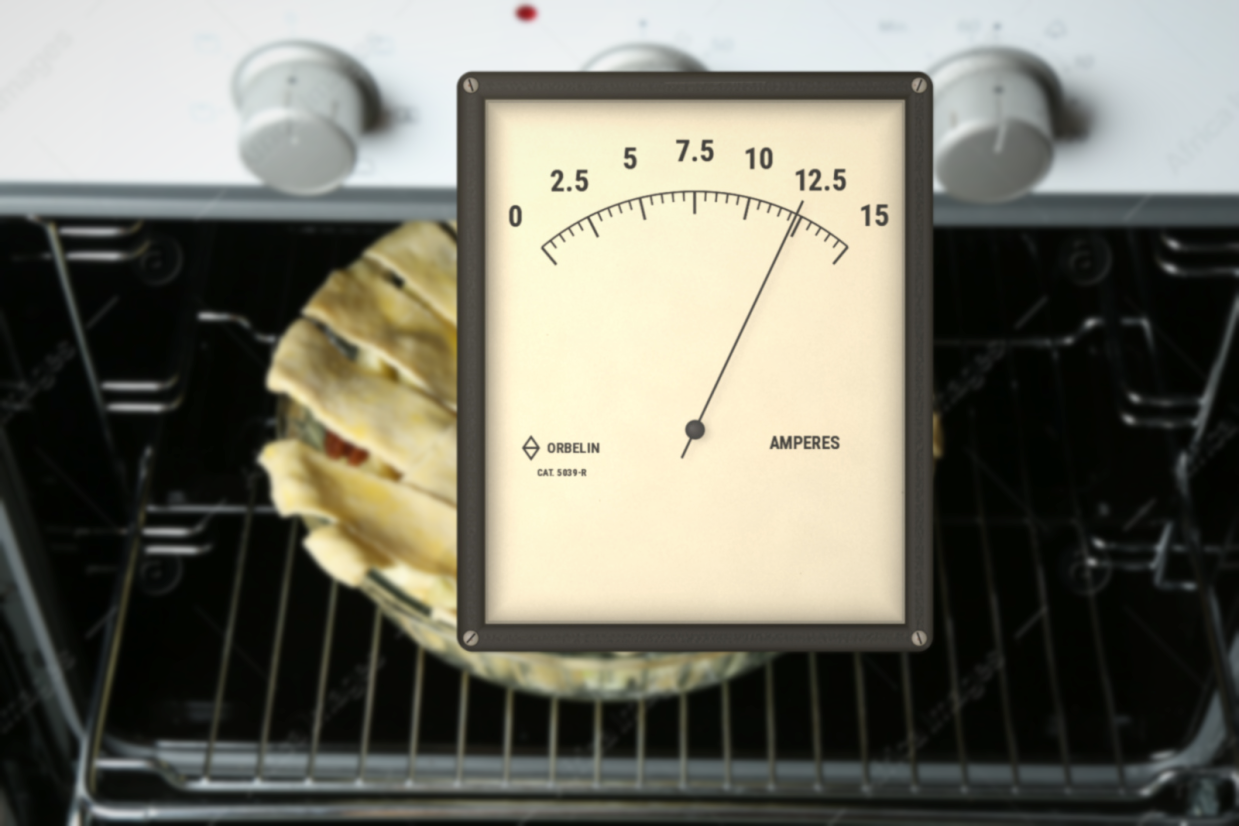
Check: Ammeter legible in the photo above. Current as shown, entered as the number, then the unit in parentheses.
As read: 12.25 (A)
